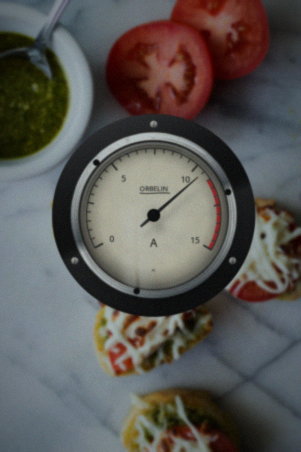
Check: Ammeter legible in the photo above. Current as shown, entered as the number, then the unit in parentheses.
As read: 10.5 (A)
